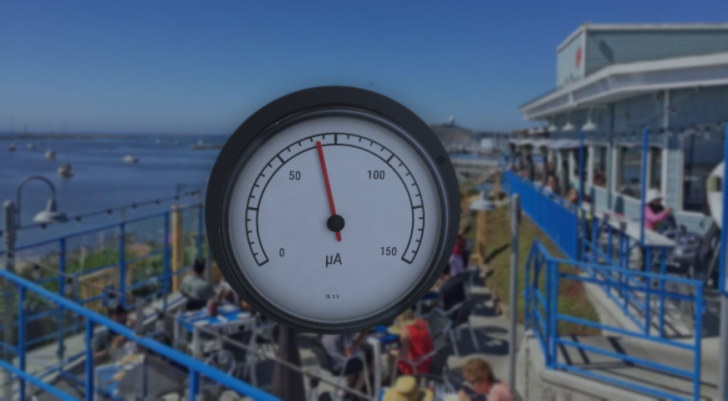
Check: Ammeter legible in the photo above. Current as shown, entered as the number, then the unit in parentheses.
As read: 67.5 (µA)
